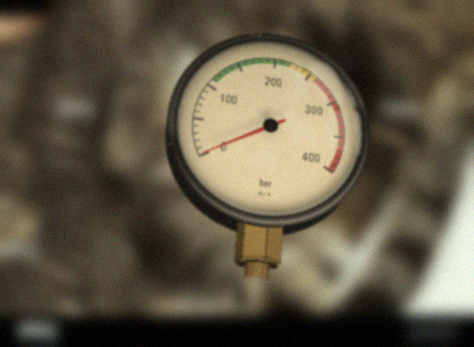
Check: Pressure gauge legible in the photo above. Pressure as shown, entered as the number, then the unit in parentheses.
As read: 0 (bar)
